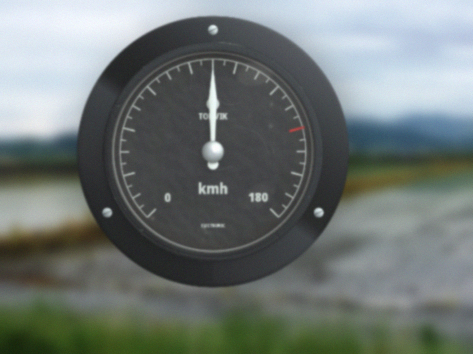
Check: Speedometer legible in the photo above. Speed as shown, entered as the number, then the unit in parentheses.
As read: 90 (km/h)
